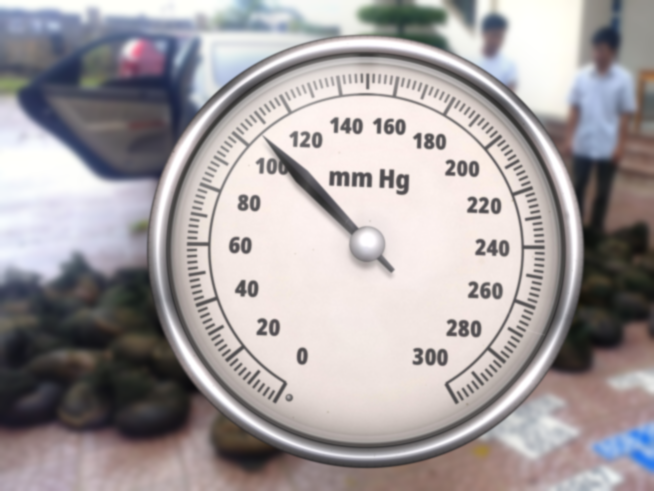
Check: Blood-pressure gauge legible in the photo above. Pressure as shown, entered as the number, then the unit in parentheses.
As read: 106 (mmHg)
